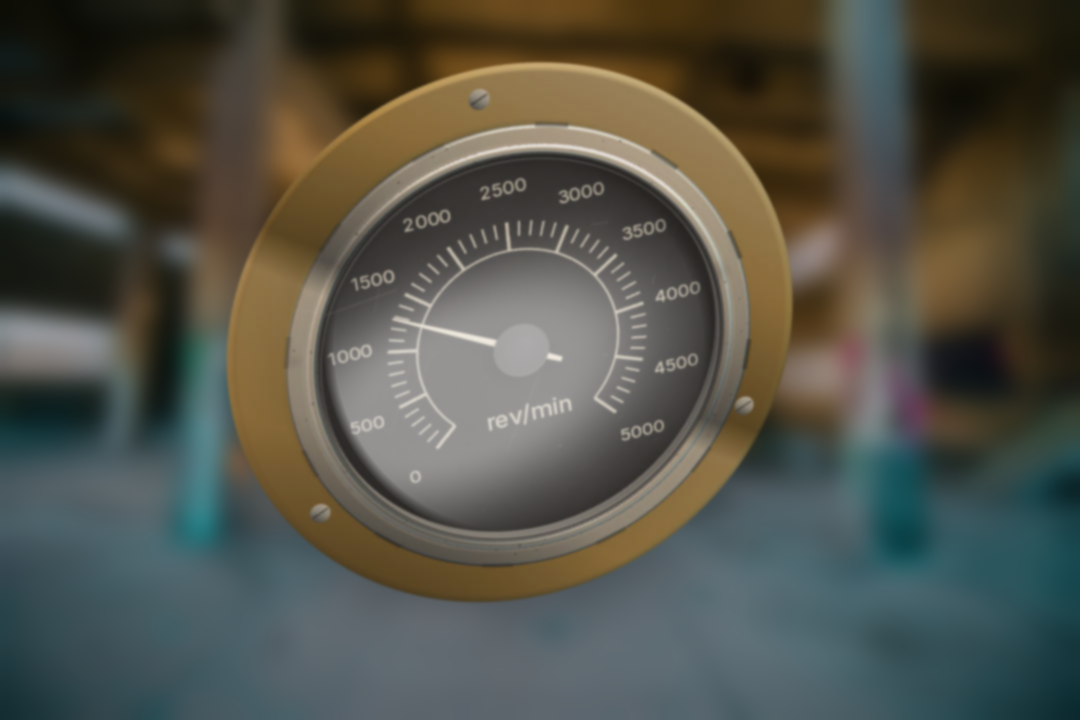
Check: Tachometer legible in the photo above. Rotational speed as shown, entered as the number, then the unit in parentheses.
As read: 1300 (rpm)
